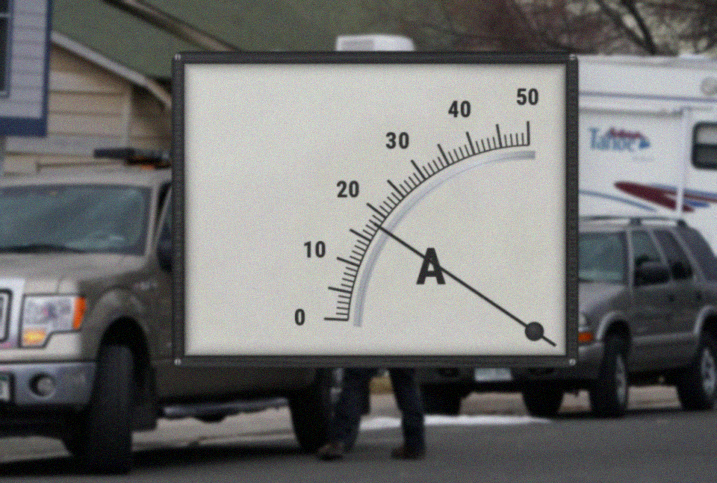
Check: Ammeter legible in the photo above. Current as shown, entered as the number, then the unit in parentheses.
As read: 18 (A)
